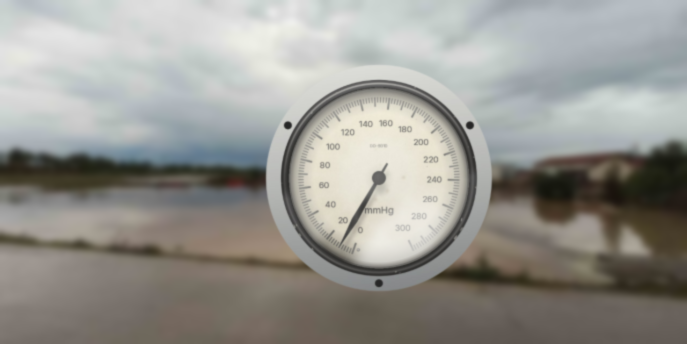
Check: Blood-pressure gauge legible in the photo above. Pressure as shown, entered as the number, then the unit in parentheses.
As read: 10 (mmHg)
